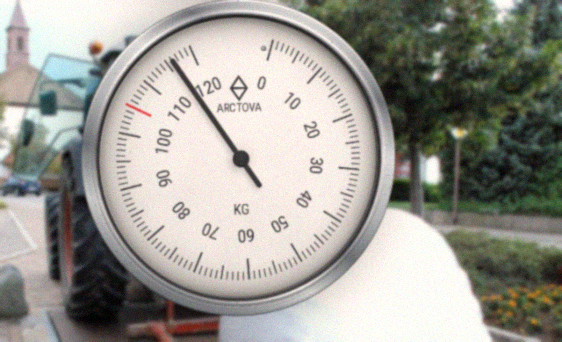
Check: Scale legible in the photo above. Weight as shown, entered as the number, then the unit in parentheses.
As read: 116 (kg)
